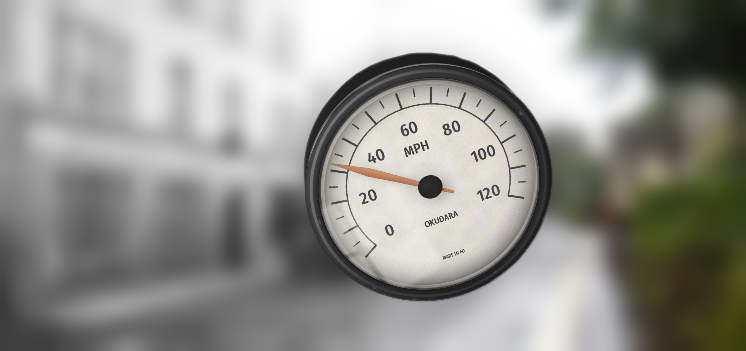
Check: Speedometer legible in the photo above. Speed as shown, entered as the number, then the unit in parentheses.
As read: 32.5 (mph)
